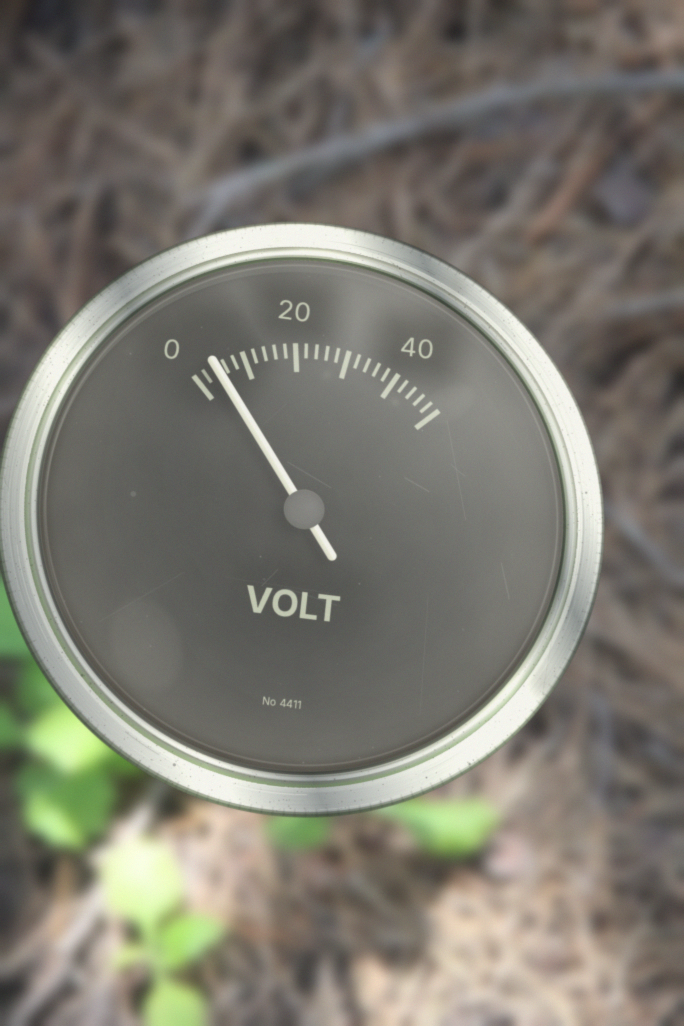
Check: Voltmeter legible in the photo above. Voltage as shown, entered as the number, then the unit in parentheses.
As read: 4 (V)
